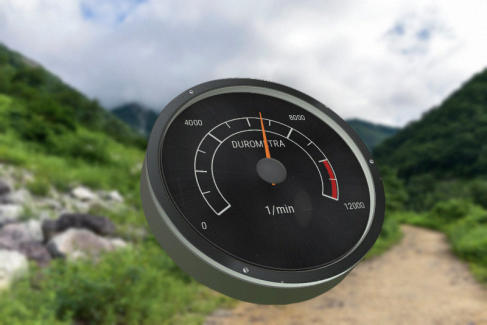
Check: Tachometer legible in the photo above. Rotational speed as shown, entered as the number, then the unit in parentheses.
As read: 6500 (rpm)
